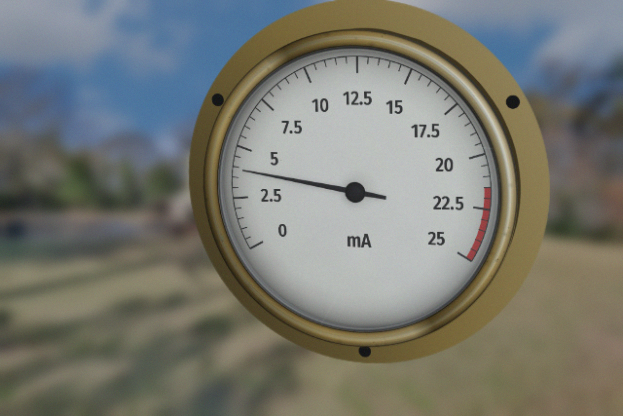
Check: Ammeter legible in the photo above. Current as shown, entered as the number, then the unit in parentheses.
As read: 4 (mA)
